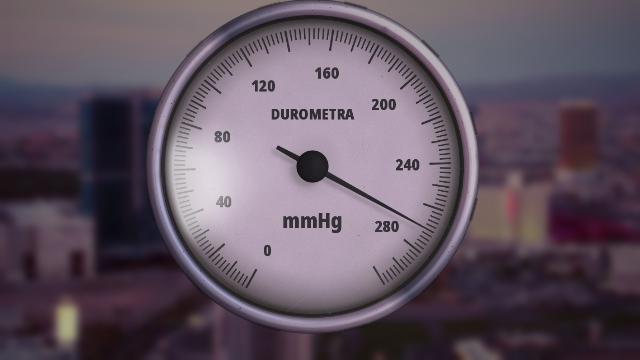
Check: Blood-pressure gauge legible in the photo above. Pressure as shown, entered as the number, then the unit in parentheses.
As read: 270 (mmHg)
